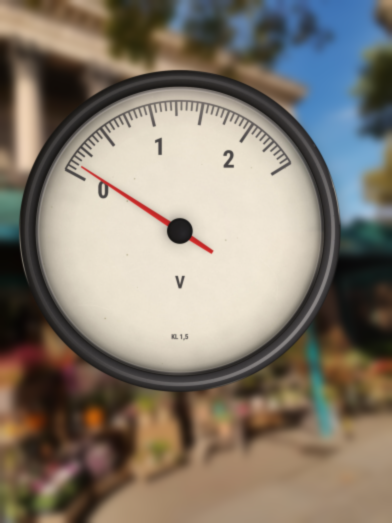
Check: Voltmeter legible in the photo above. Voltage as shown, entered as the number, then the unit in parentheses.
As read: 0.1 (V)
